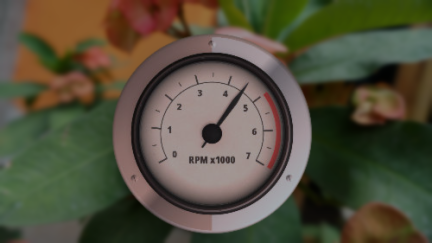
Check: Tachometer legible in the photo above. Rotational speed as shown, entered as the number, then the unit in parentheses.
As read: 4500 (rpm)
